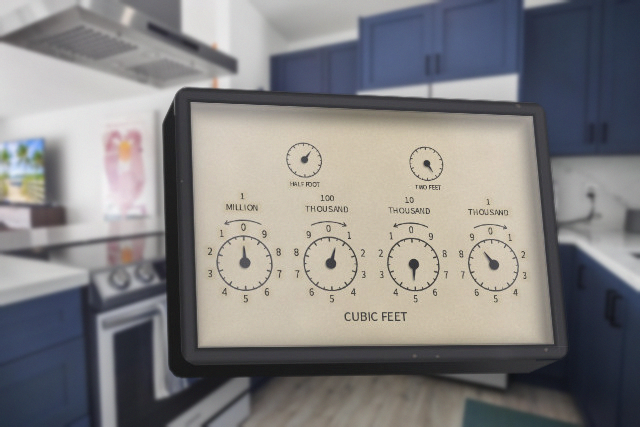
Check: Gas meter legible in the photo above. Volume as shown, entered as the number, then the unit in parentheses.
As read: 4900 (ft³)
